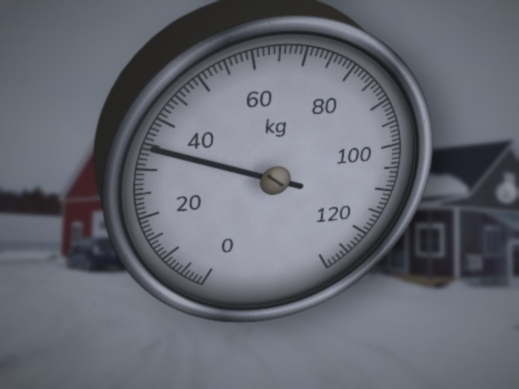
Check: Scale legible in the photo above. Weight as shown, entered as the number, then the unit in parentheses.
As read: 35 (kg)
